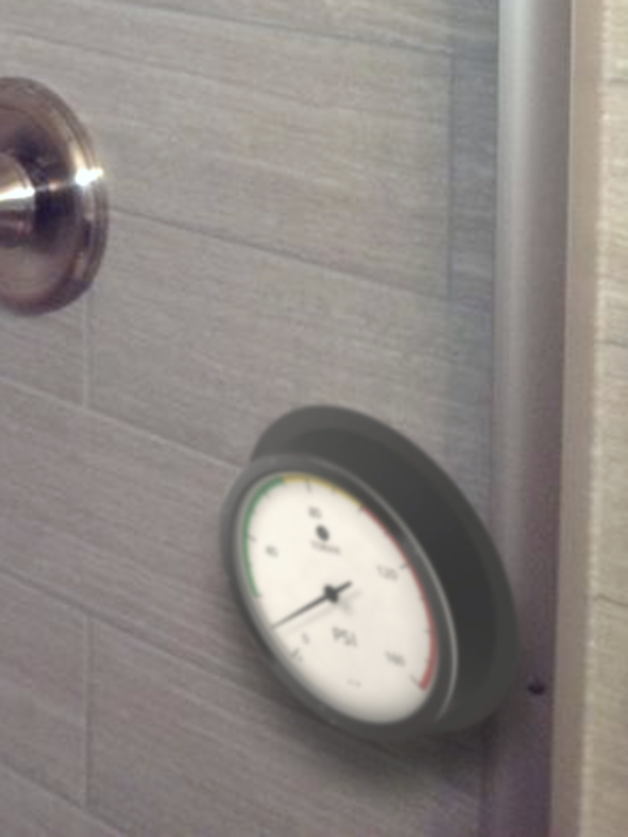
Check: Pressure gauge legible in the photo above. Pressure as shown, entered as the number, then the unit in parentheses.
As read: 10 (psi)
